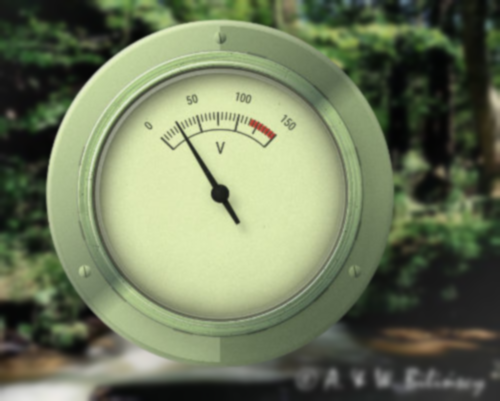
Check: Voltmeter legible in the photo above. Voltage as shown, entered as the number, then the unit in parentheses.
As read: 25 (V)
